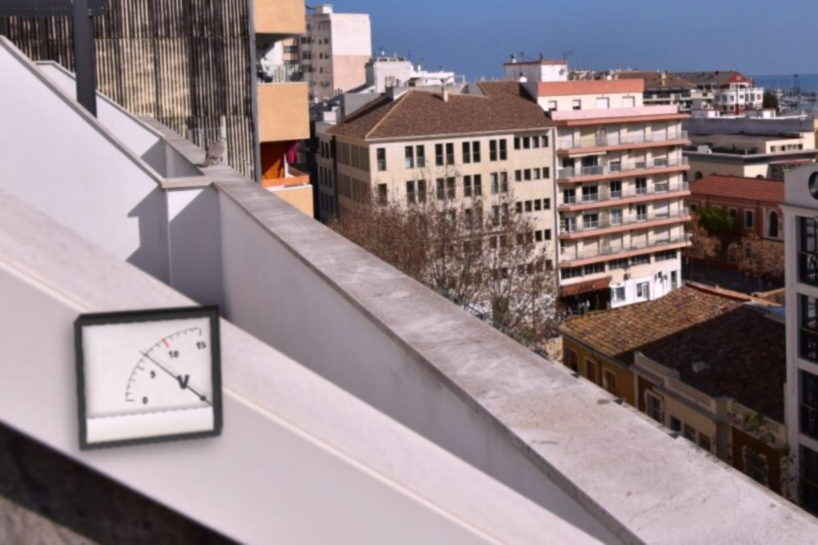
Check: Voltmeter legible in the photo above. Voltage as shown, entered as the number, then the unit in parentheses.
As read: 7 (V)
